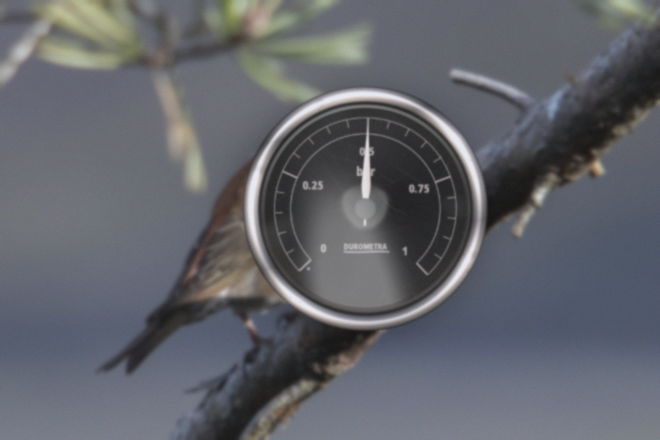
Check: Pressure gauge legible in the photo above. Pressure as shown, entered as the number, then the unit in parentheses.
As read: 0.5 (bar)
